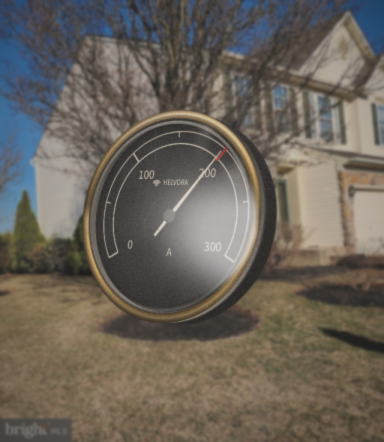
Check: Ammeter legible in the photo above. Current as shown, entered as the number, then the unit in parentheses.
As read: 200 (A)
